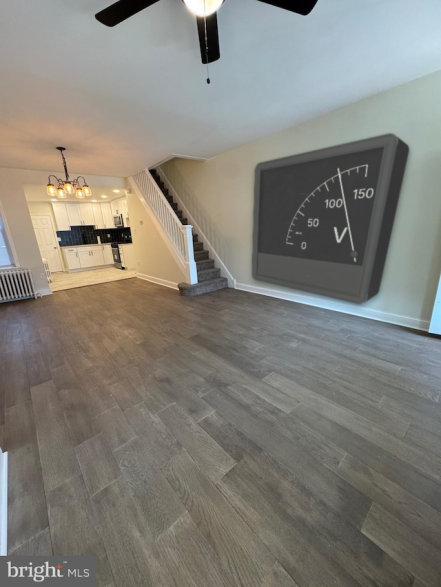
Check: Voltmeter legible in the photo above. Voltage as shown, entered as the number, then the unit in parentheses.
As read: 120 (V)
